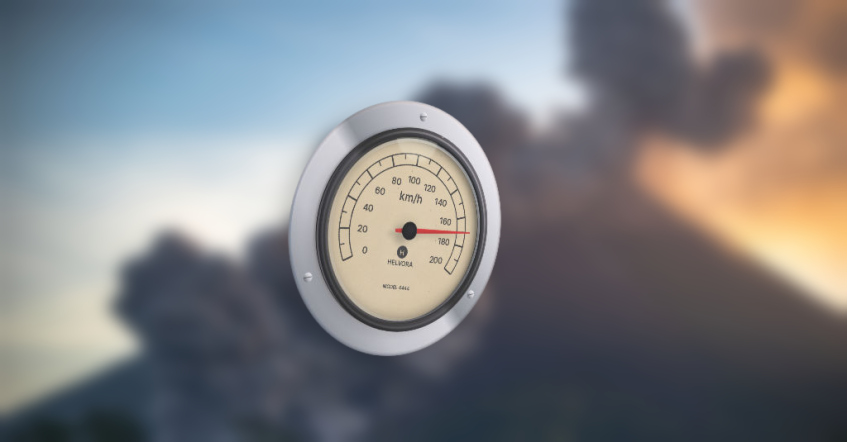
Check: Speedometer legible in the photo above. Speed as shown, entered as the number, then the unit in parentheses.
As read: 170 (km/h)
